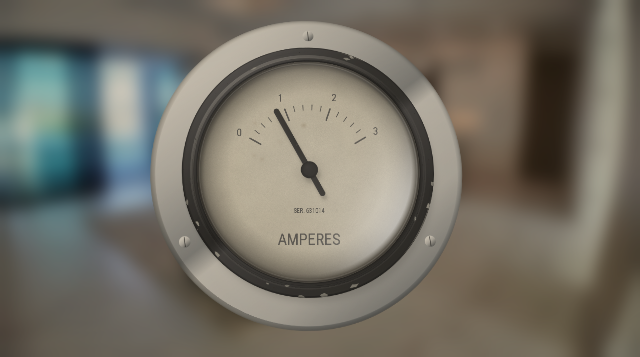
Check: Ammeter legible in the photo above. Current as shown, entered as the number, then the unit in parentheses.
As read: 0.8 (A)
